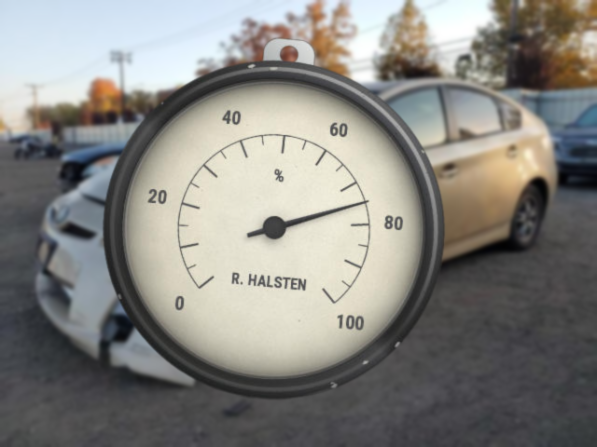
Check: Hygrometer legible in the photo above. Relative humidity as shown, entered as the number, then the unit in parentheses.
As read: 75 (%)
